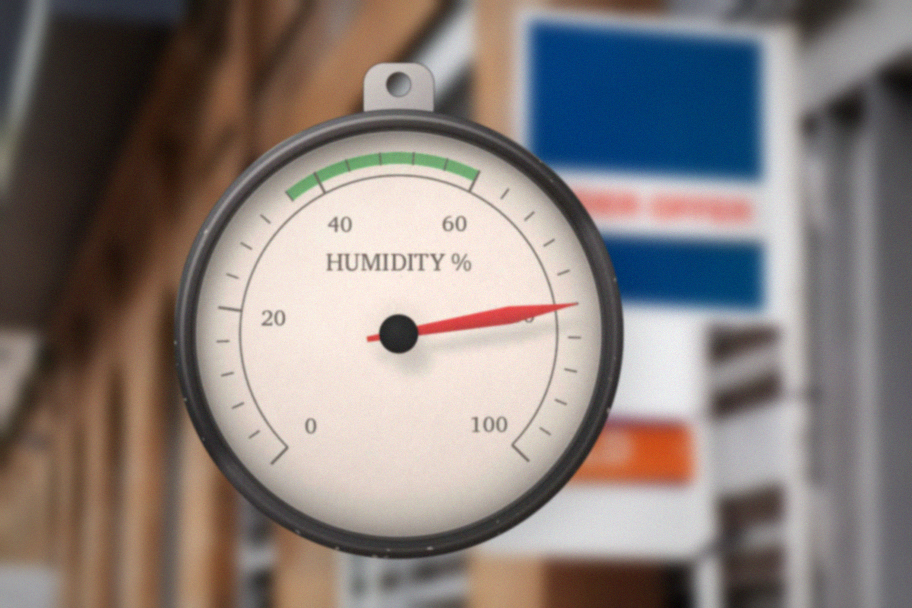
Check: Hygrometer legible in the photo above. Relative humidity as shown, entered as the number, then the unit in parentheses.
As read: 80 (%)
